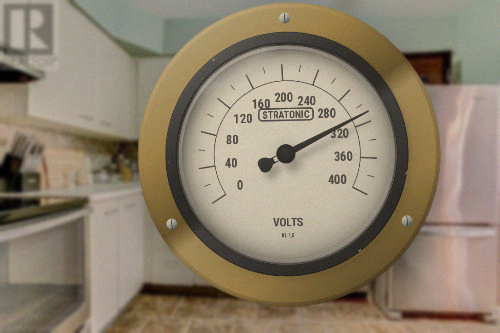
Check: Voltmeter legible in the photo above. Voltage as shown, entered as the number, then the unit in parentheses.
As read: 310 (V)
